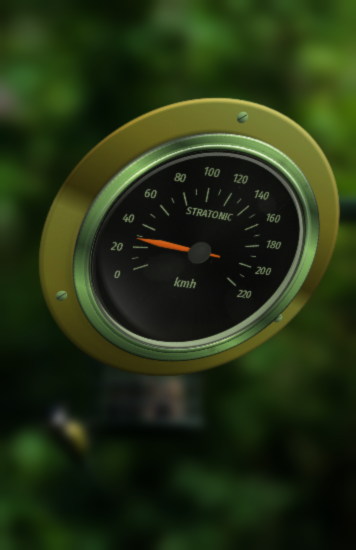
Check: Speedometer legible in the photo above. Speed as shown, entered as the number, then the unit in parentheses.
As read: 30 (km/h)
